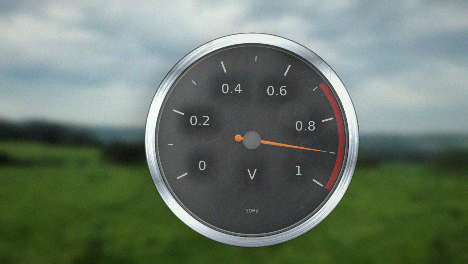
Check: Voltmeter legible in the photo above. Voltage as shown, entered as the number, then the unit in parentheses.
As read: 0.9 (V)
